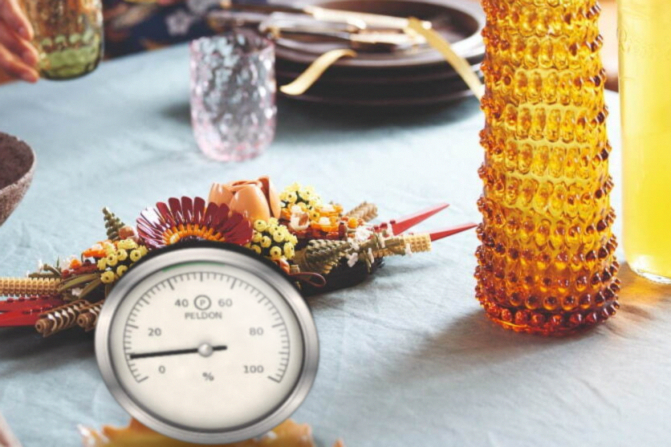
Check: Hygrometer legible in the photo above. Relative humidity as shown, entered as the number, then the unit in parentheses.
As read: 10 (%)
